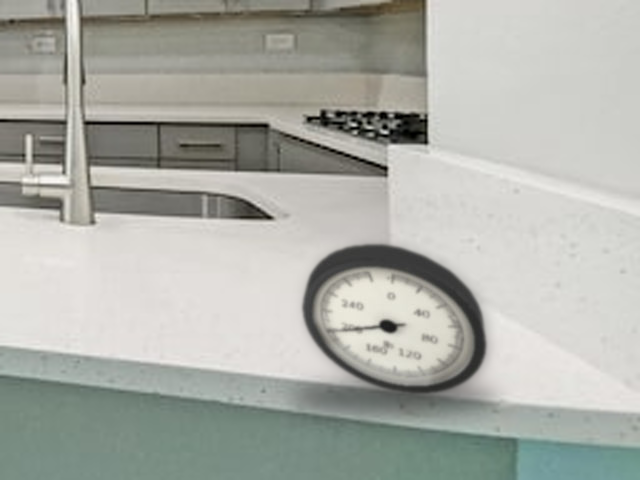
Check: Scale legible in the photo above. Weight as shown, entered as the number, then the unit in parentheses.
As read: 200 (lb)
